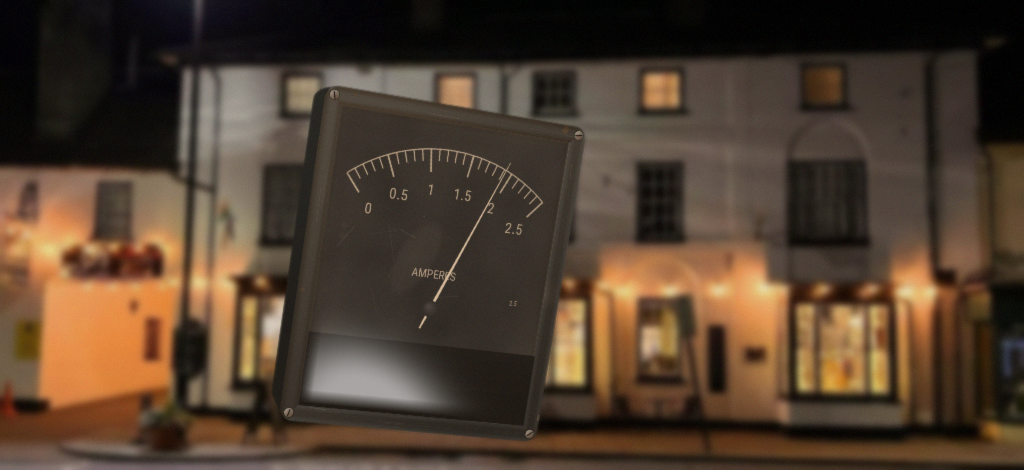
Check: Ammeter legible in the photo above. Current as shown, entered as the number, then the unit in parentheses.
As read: 1.9 (A)
